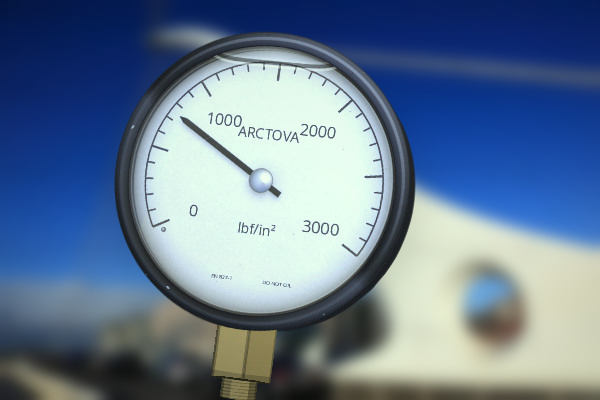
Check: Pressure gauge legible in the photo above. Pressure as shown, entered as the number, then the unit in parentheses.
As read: 750 (psi)
